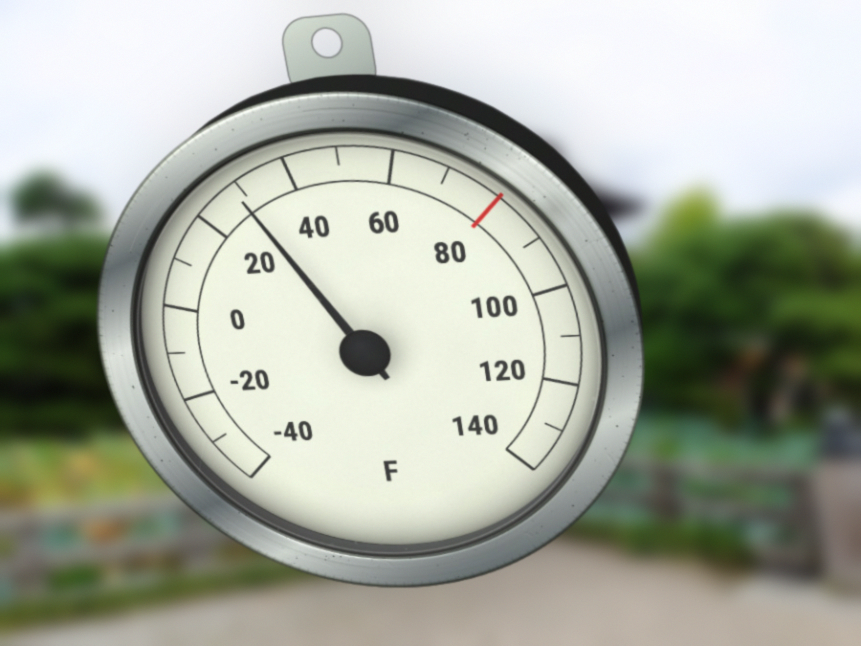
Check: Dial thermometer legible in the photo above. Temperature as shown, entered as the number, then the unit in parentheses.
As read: 30 (°F)
